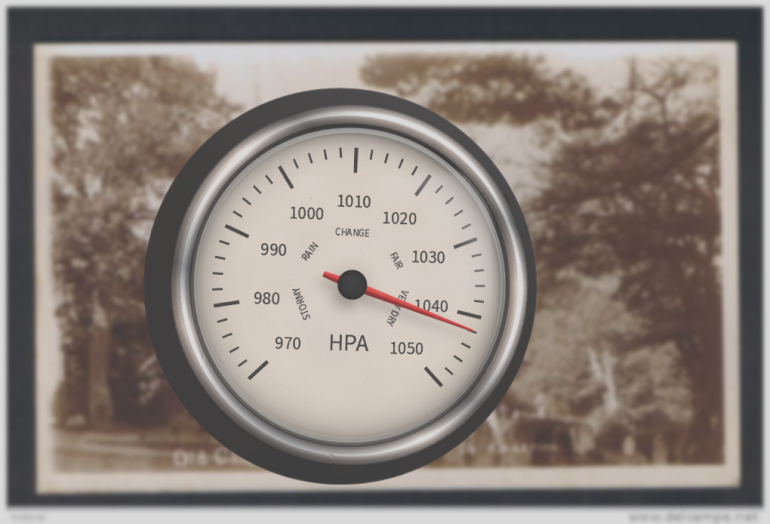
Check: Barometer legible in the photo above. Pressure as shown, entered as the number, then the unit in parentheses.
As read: 1042 (hPa)
